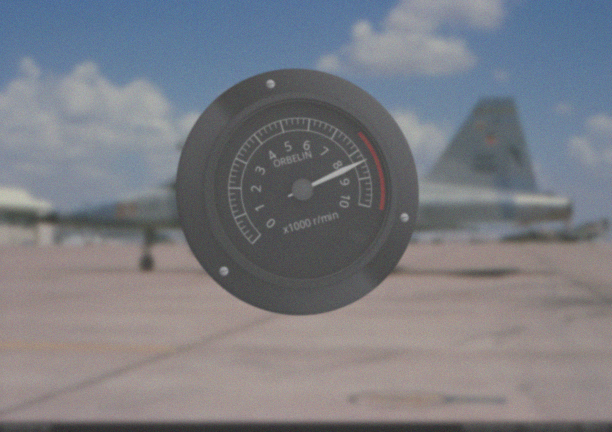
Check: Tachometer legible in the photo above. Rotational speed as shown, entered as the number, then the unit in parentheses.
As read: 8400 (rpm)
